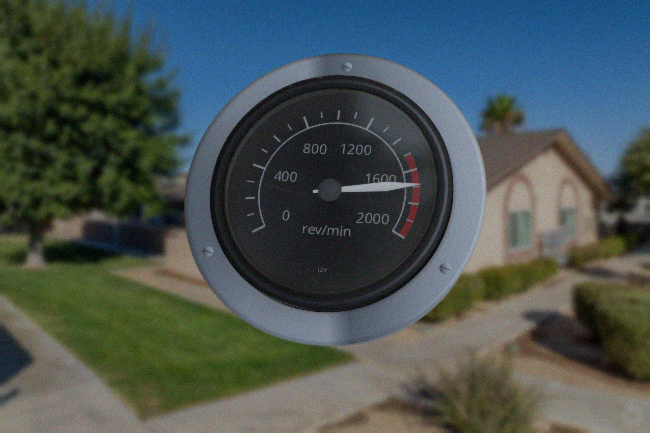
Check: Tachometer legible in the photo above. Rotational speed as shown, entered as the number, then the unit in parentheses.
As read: 1700 (rpm)
